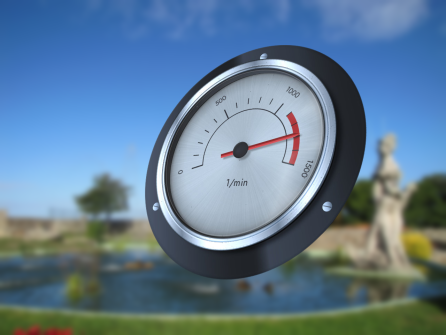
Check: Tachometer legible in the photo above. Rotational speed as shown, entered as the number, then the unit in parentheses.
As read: 1300 (rpm)
